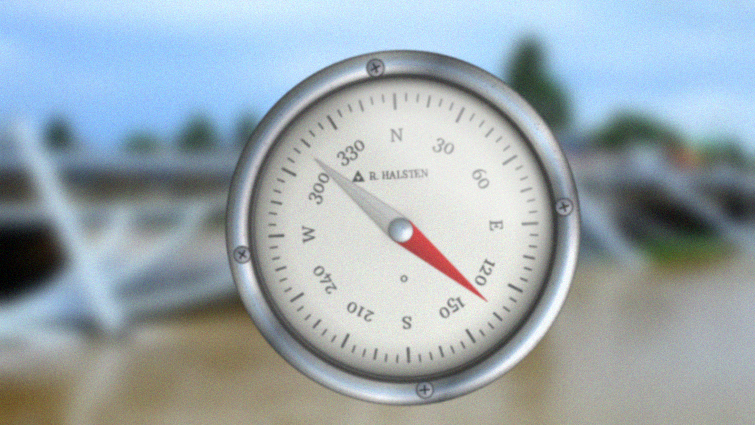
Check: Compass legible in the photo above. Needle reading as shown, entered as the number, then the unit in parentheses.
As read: 132.5 (°)
